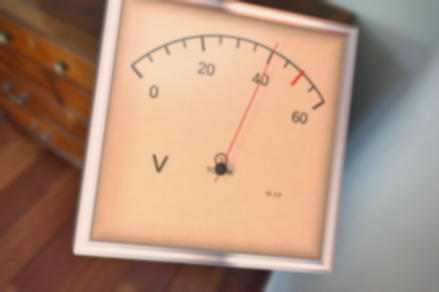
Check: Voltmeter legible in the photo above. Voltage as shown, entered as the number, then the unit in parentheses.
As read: 40 (V)
